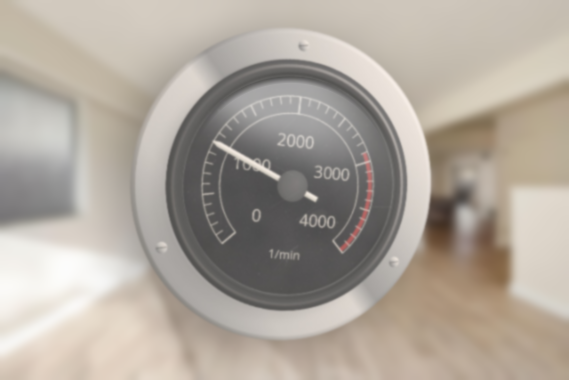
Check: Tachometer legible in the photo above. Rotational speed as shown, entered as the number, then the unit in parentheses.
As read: 1000 (rpm)
